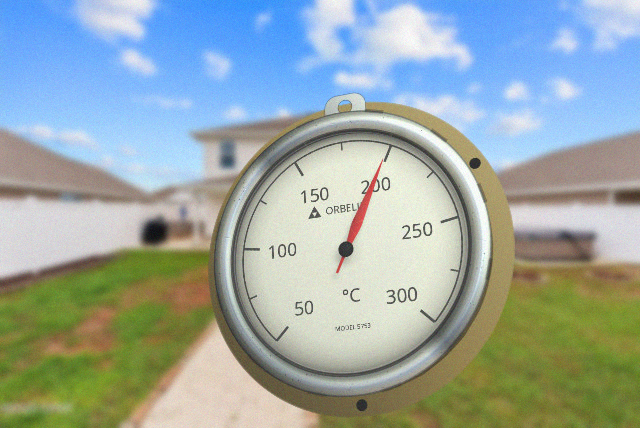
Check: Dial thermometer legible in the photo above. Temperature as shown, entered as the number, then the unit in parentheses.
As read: 200 (°C)
